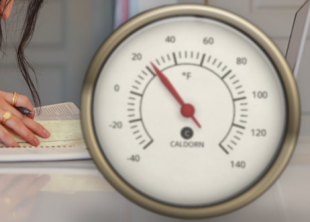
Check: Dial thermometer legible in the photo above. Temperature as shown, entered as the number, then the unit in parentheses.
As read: 24 (°F)
